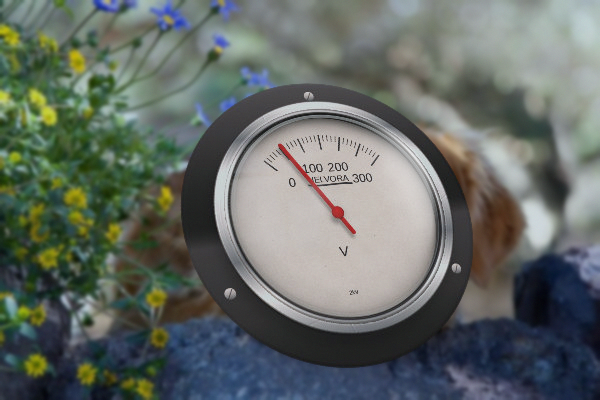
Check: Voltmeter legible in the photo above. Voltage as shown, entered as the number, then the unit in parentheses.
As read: 50 (V)
